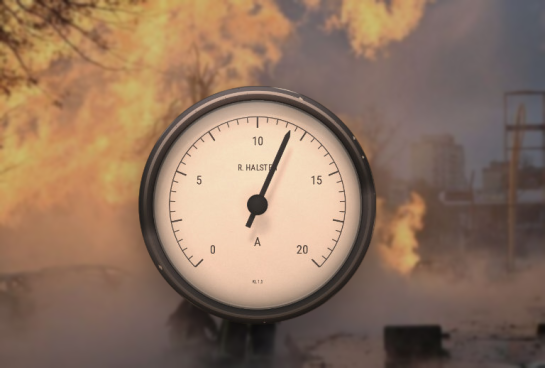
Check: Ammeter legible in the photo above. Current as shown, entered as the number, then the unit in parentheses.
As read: 11.75 (A)
